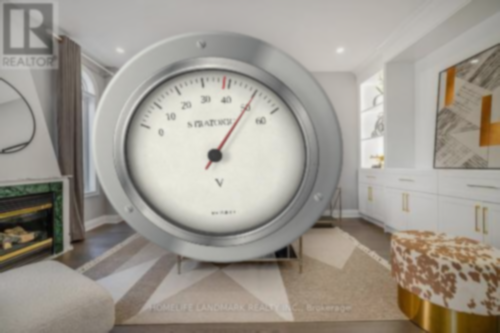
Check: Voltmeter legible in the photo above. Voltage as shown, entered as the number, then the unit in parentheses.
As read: 50 (V)
